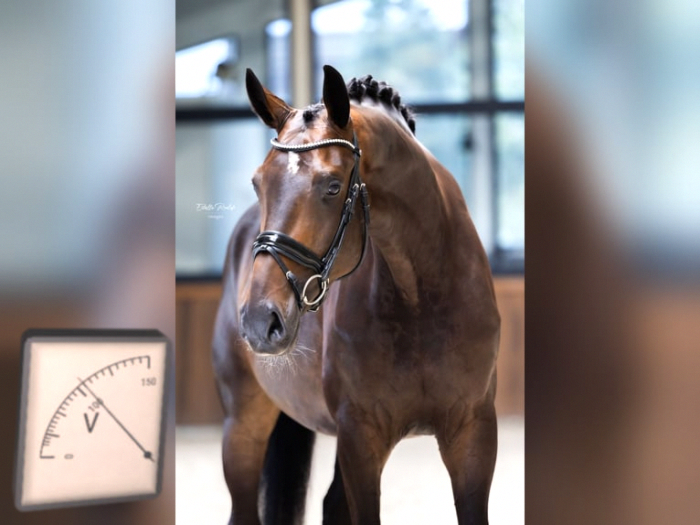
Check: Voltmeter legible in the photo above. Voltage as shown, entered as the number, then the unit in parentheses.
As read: 105 (V)
